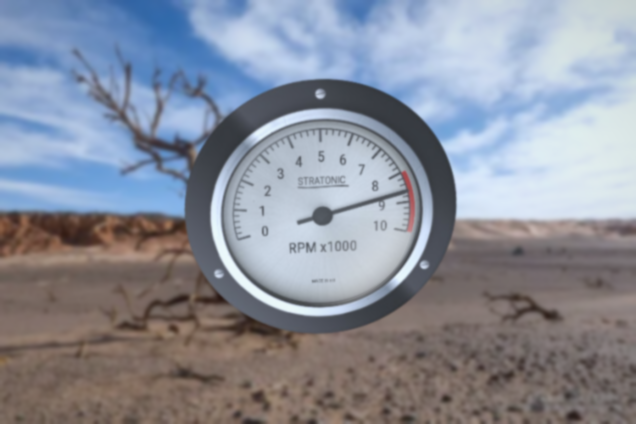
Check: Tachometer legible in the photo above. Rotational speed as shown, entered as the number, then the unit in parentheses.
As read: 8600 (rpm)
